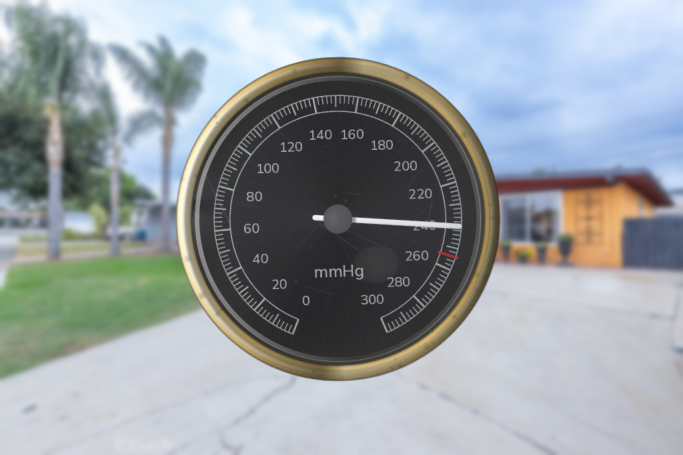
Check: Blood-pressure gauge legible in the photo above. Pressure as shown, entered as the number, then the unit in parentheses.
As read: 240 (mmHg)
